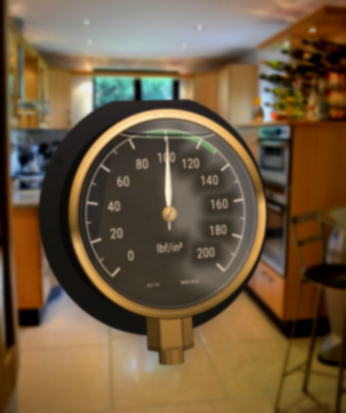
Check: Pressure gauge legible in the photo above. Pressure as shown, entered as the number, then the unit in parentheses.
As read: 100 (psi)
